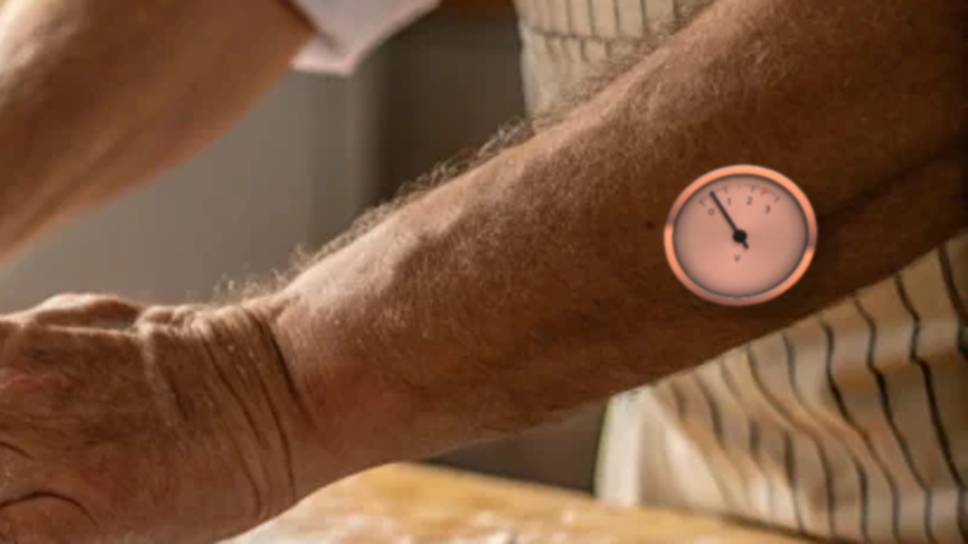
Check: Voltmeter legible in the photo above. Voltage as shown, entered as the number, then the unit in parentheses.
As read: 0.5 (V)
